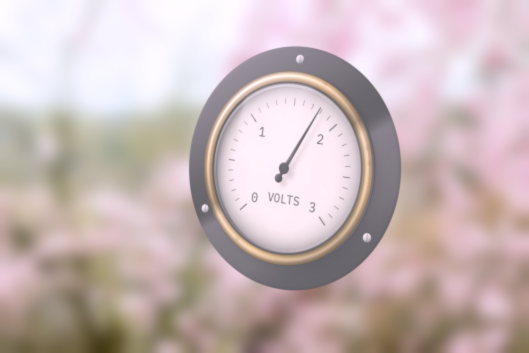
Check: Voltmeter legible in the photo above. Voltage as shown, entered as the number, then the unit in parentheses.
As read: 1.8 (V)
